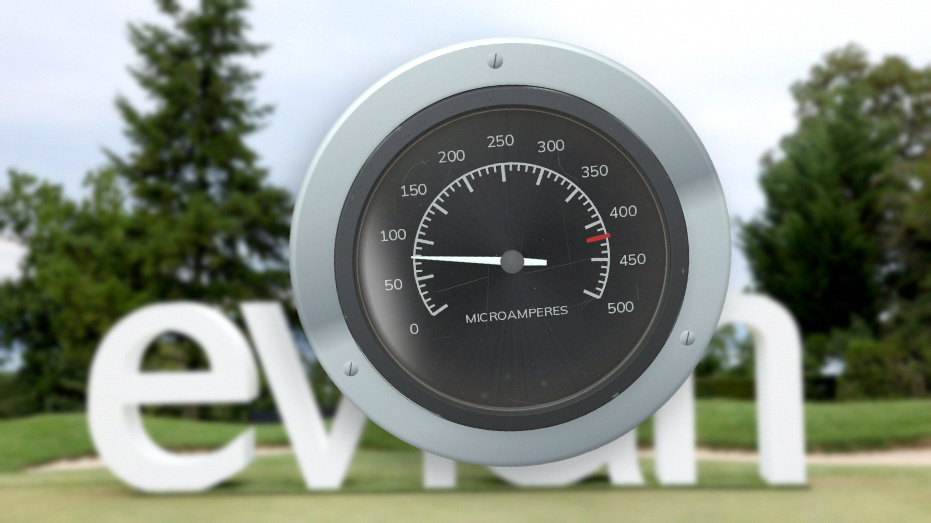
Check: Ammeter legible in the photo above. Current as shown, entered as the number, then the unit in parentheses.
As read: 80 (µA)
